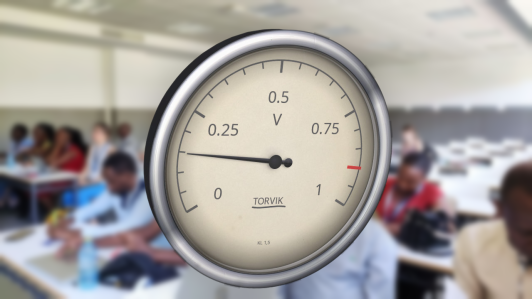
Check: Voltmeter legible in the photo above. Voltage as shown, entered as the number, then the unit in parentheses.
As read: 0.15 (V)
